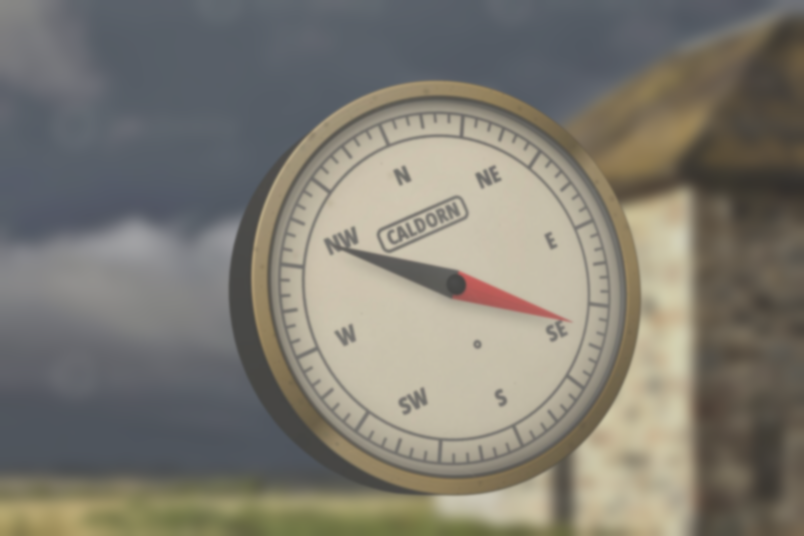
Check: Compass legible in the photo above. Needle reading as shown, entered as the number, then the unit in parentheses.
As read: 130 (°)
